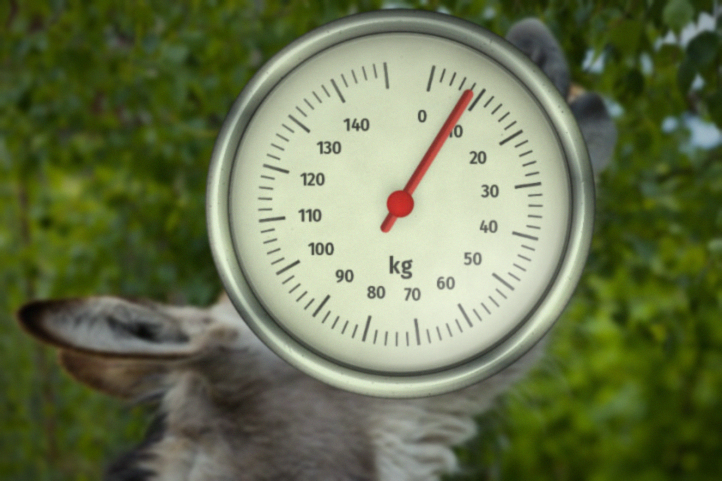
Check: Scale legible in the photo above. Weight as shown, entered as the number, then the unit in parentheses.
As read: 8 (kg)
